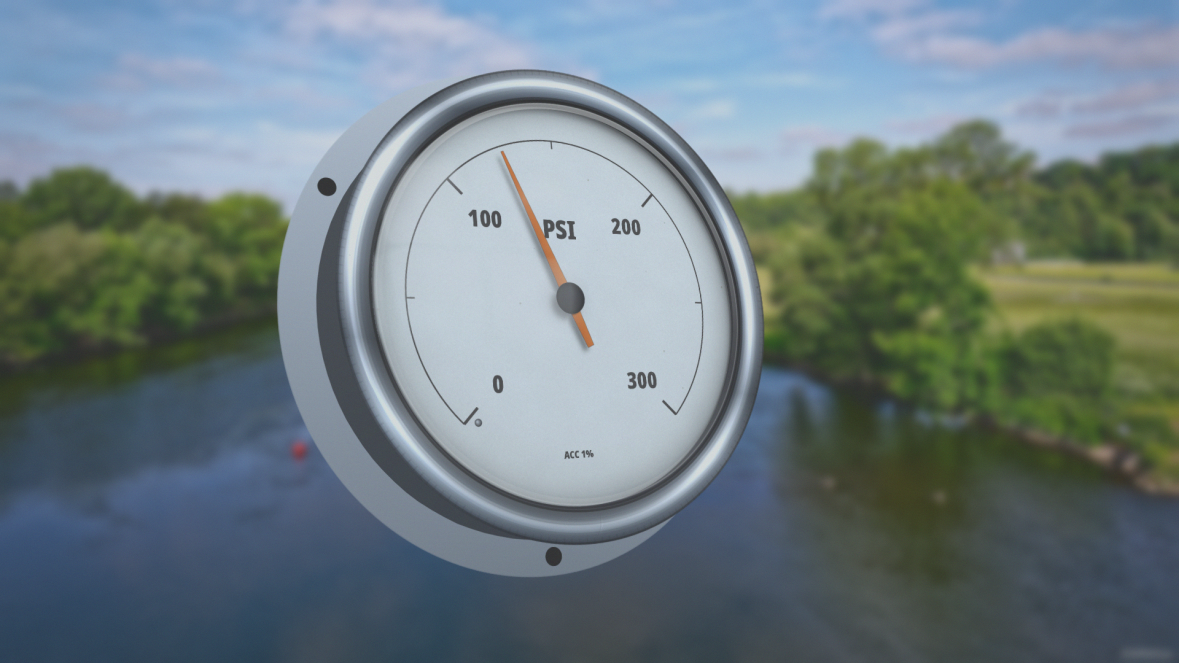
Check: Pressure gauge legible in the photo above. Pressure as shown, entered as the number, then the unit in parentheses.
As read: 125 (psi)
